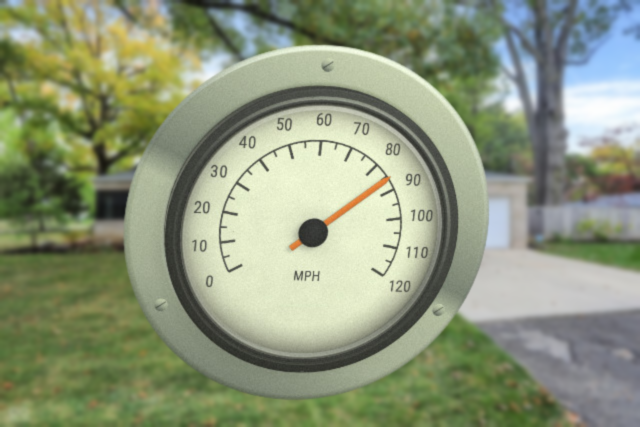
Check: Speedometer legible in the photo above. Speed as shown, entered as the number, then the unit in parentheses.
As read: 85 (mph)
